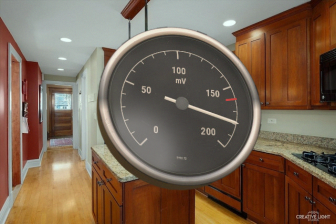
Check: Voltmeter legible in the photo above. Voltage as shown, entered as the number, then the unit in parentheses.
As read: 180 (mV)
